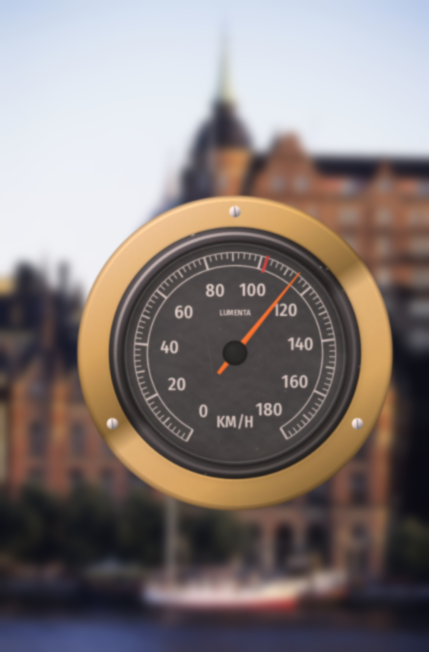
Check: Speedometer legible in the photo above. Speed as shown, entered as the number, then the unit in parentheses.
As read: 114 (km/h)
